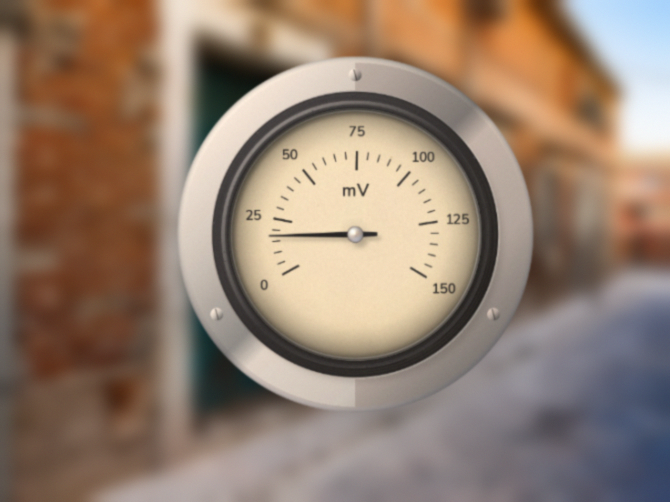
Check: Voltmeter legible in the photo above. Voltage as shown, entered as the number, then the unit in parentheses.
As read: 17.5 (mV)
